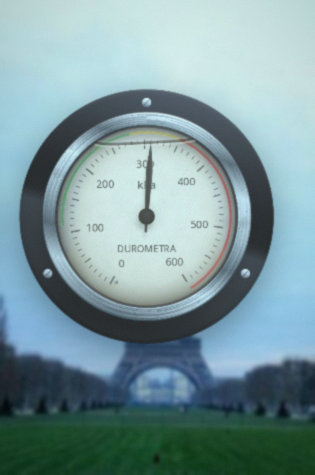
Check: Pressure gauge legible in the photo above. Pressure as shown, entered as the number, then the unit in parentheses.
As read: 310 (kPa)
